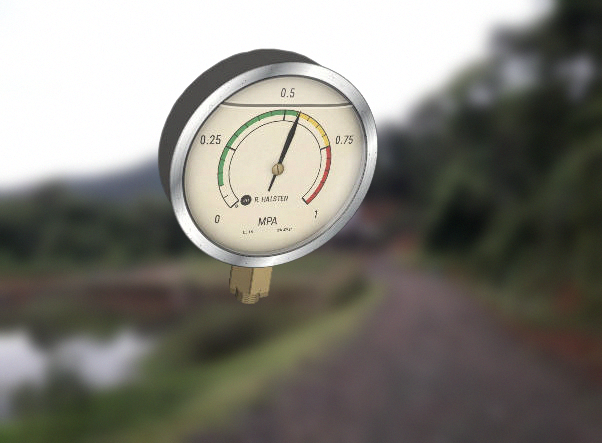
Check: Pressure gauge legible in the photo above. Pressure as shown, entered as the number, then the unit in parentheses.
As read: 0.55 (MPa)
